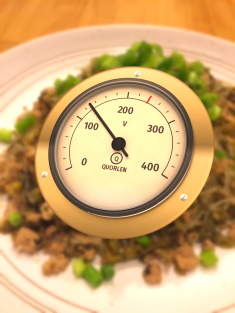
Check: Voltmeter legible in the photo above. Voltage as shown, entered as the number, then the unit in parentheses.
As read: 130 (V)
